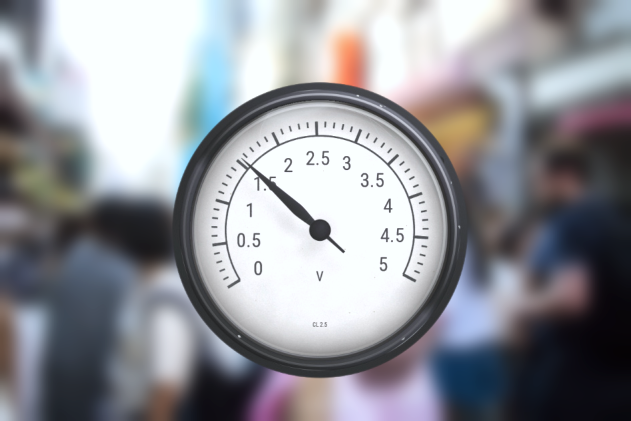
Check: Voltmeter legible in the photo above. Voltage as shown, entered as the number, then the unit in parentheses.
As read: 1.55 (V)
